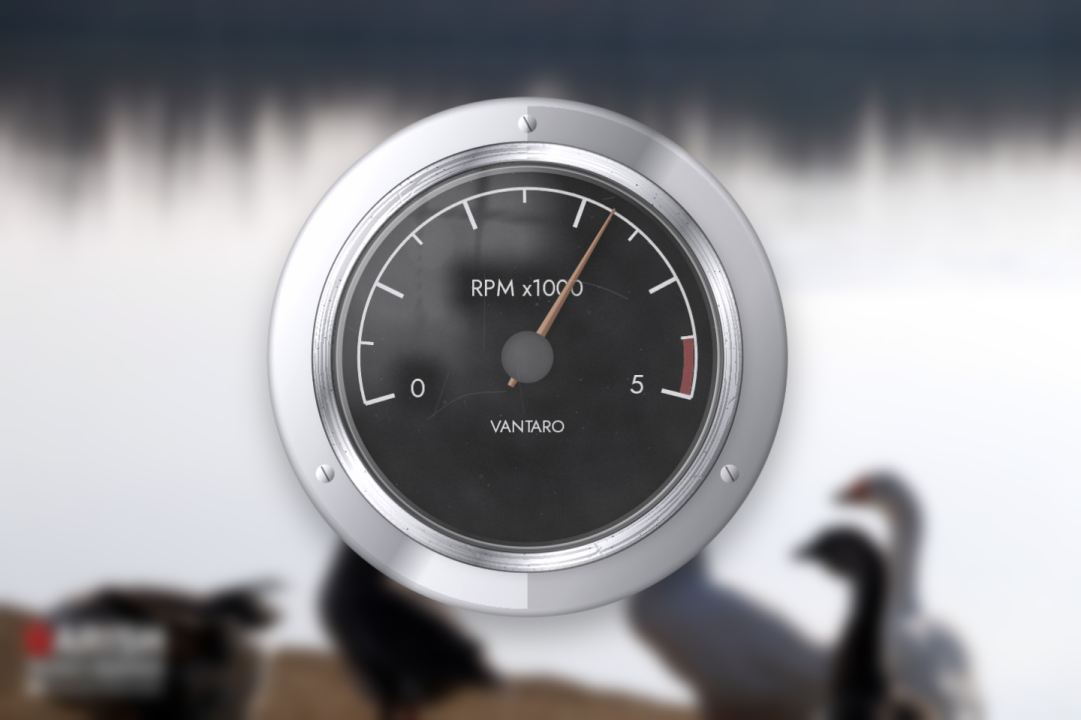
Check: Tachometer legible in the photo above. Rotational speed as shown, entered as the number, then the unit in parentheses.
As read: 3250 (rpm)
